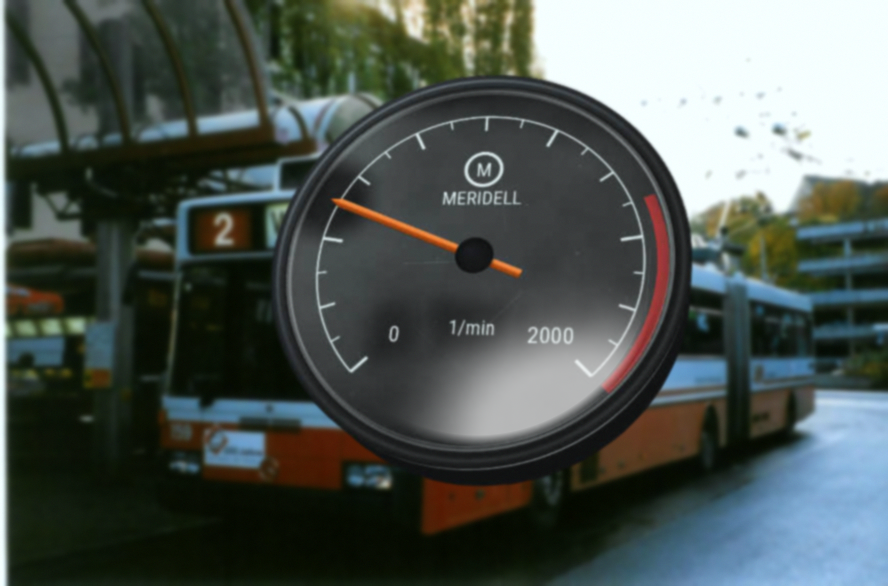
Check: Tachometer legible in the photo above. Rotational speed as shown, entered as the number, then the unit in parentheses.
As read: 500 (rpm)
